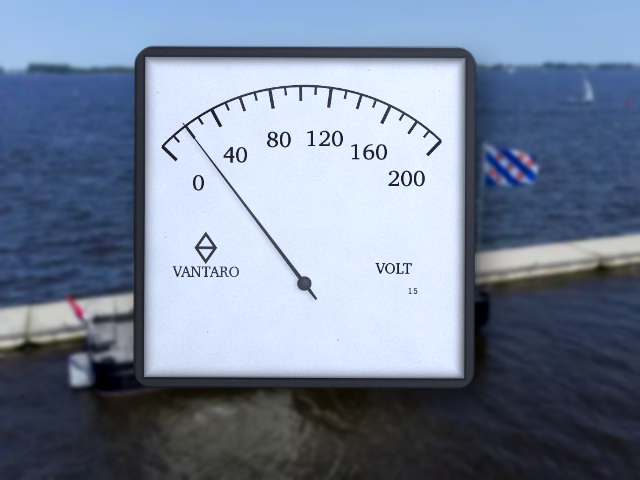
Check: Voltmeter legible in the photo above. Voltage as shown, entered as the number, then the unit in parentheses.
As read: 20 (V)
